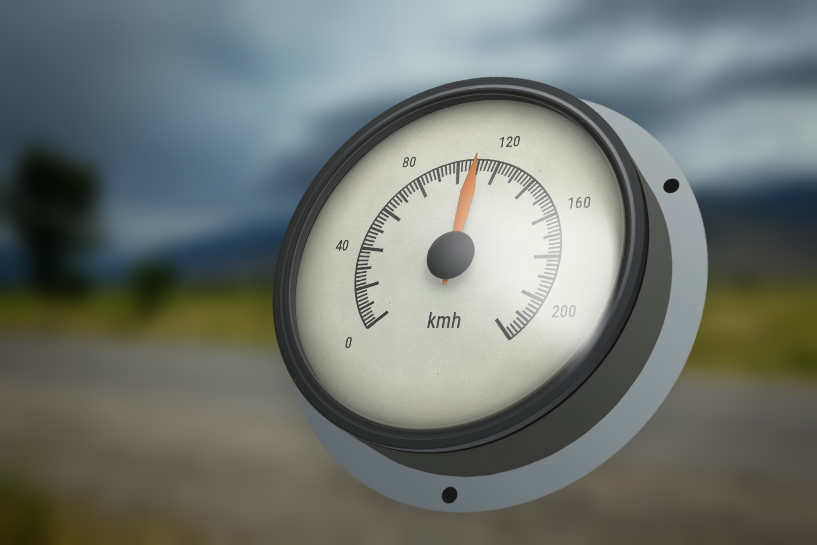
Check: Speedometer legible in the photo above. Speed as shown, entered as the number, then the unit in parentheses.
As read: 110 (km/h)
